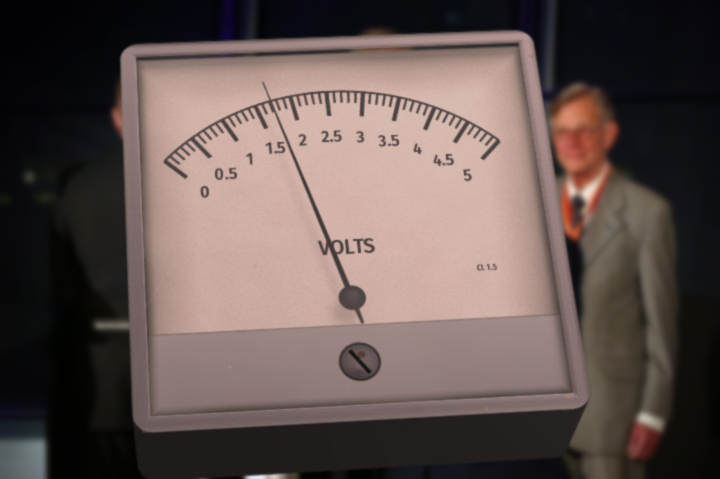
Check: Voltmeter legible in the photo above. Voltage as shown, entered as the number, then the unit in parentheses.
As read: 1.7 (V)
